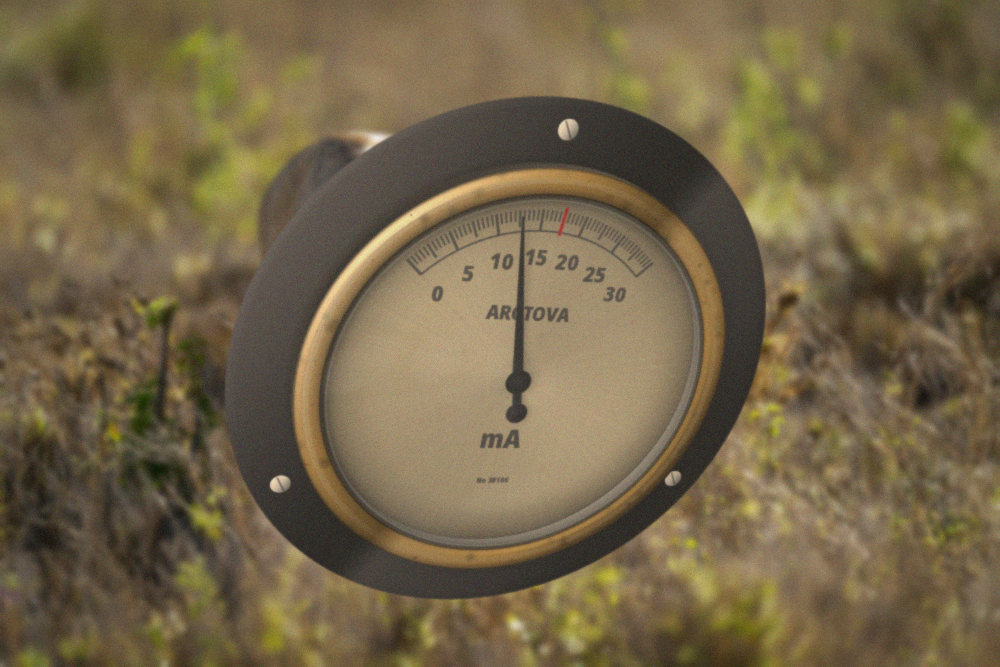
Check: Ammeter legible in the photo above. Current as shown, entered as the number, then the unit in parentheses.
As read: 12.5 (mA)
